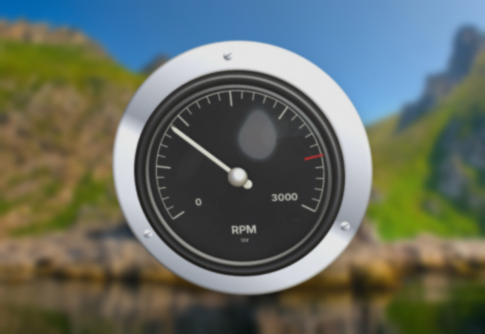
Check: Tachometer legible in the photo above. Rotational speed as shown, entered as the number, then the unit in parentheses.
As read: 900 (rpm)
